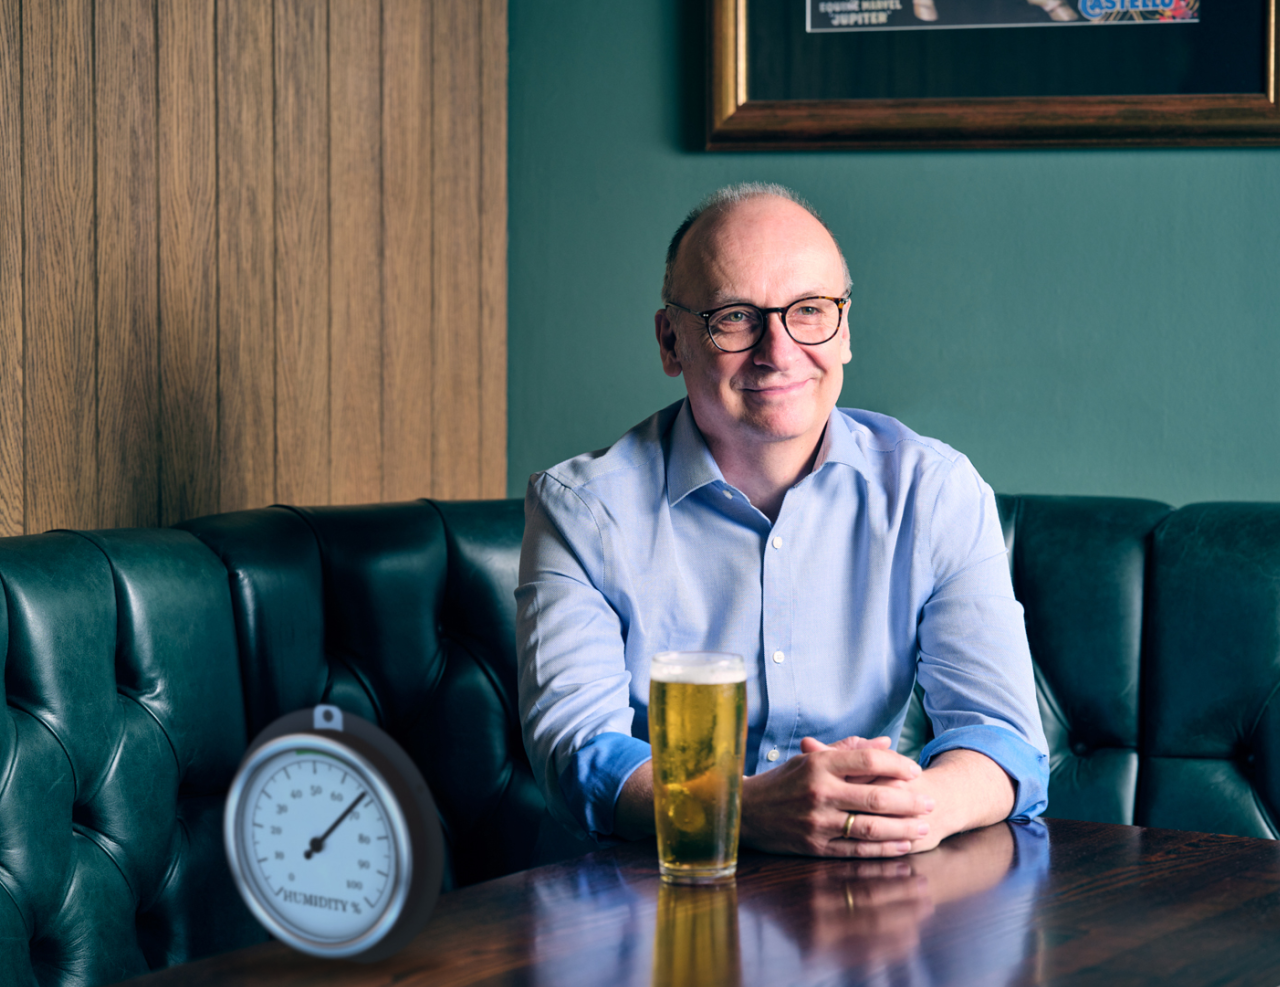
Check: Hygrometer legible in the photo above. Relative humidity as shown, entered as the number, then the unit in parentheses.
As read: 67.5 (%)
